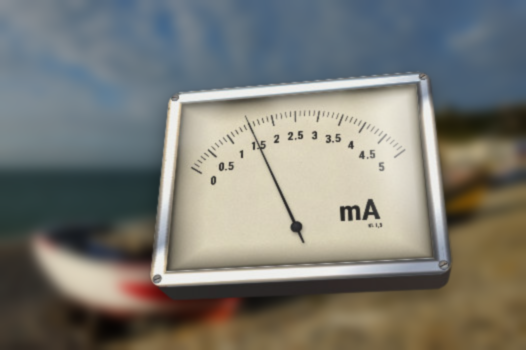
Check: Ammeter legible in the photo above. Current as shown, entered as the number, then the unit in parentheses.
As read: 1.5 (mA)
